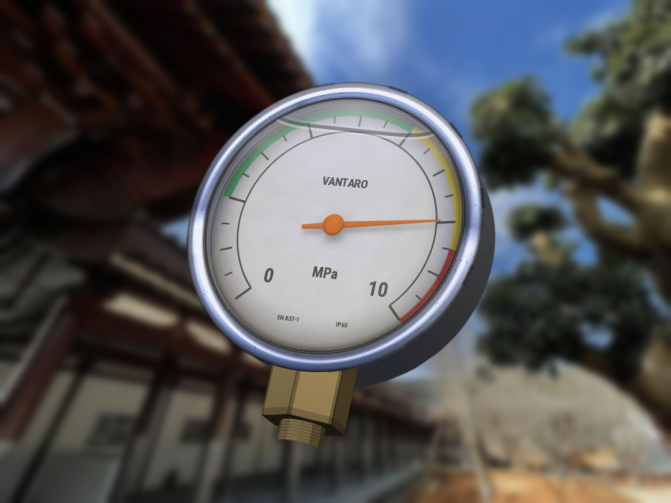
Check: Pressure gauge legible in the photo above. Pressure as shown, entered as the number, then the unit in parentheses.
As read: 8 (MPa)
